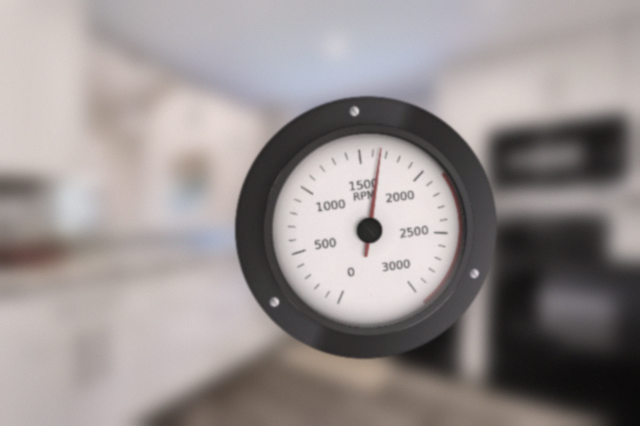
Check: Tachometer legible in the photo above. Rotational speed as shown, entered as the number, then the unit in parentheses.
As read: 1650 (rpm)
